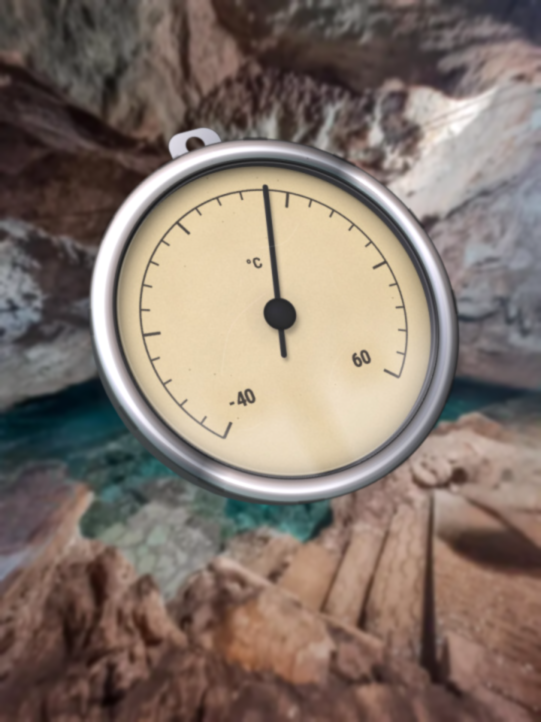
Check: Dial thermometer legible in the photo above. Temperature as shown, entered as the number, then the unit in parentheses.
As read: 16 (°C)
